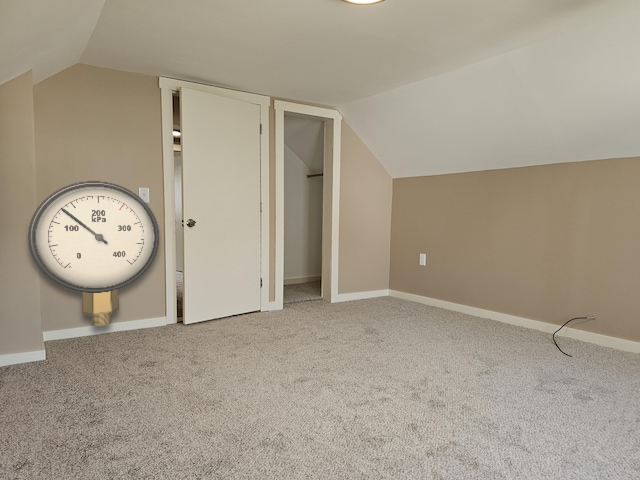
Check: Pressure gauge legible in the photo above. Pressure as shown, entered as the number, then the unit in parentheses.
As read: 130 (kPa)
